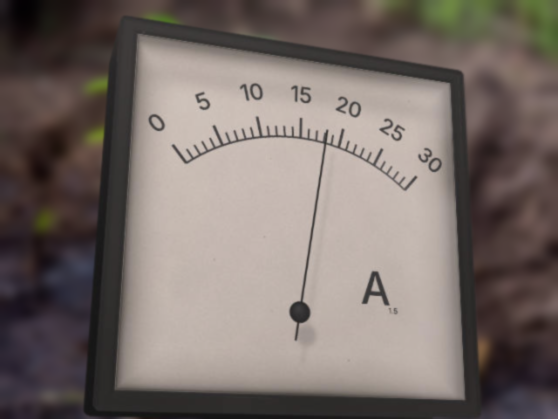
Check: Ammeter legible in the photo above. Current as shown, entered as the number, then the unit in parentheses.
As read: 18 (A)
